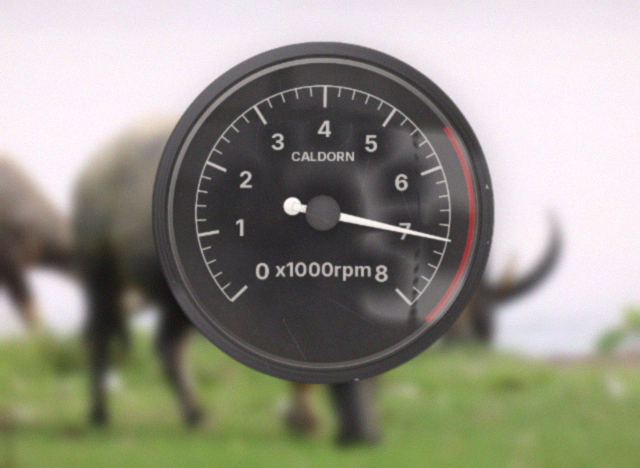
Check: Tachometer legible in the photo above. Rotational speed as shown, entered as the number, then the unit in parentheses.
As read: 7000 (rpm)
